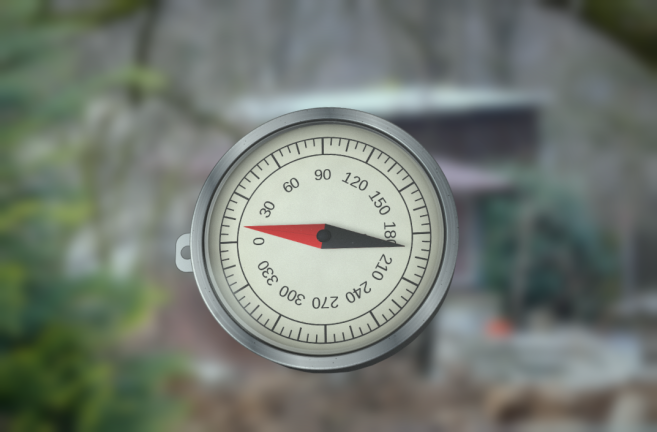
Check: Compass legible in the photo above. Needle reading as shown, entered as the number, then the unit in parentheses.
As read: 10 (°)
